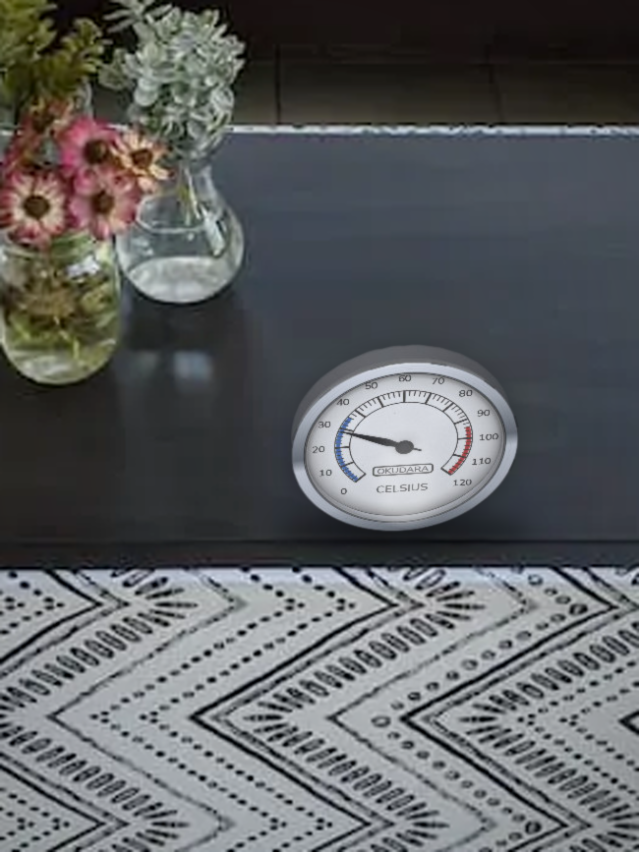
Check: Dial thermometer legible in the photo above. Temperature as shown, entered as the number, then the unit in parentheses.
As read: 30 (°C)
